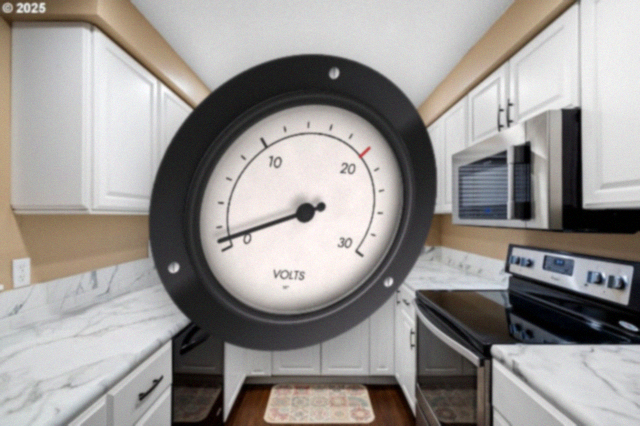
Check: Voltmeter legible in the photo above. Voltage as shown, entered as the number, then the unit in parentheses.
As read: 1 (V)
